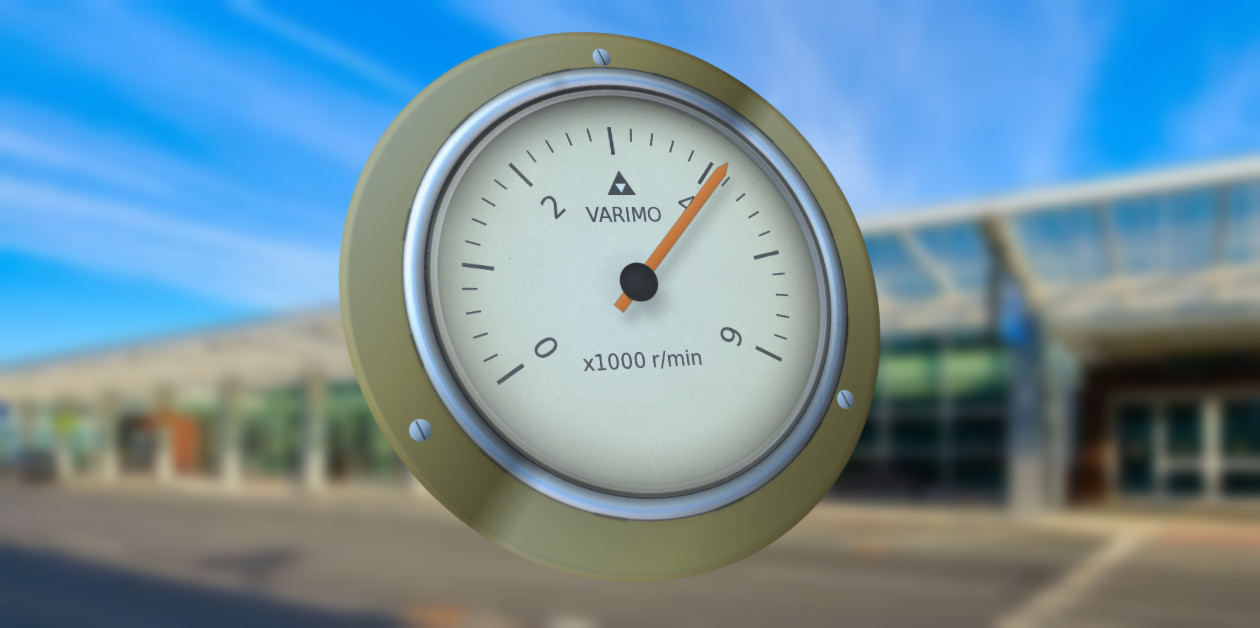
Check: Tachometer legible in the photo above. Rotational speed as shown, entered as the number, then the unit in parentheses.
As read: 4100 (rpm)
